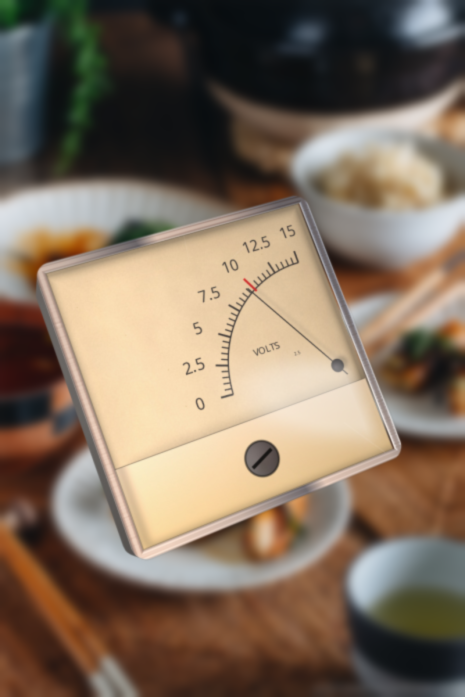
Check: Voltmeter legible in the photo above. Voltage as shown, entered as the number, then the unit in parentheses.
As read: 9.5 (V)
